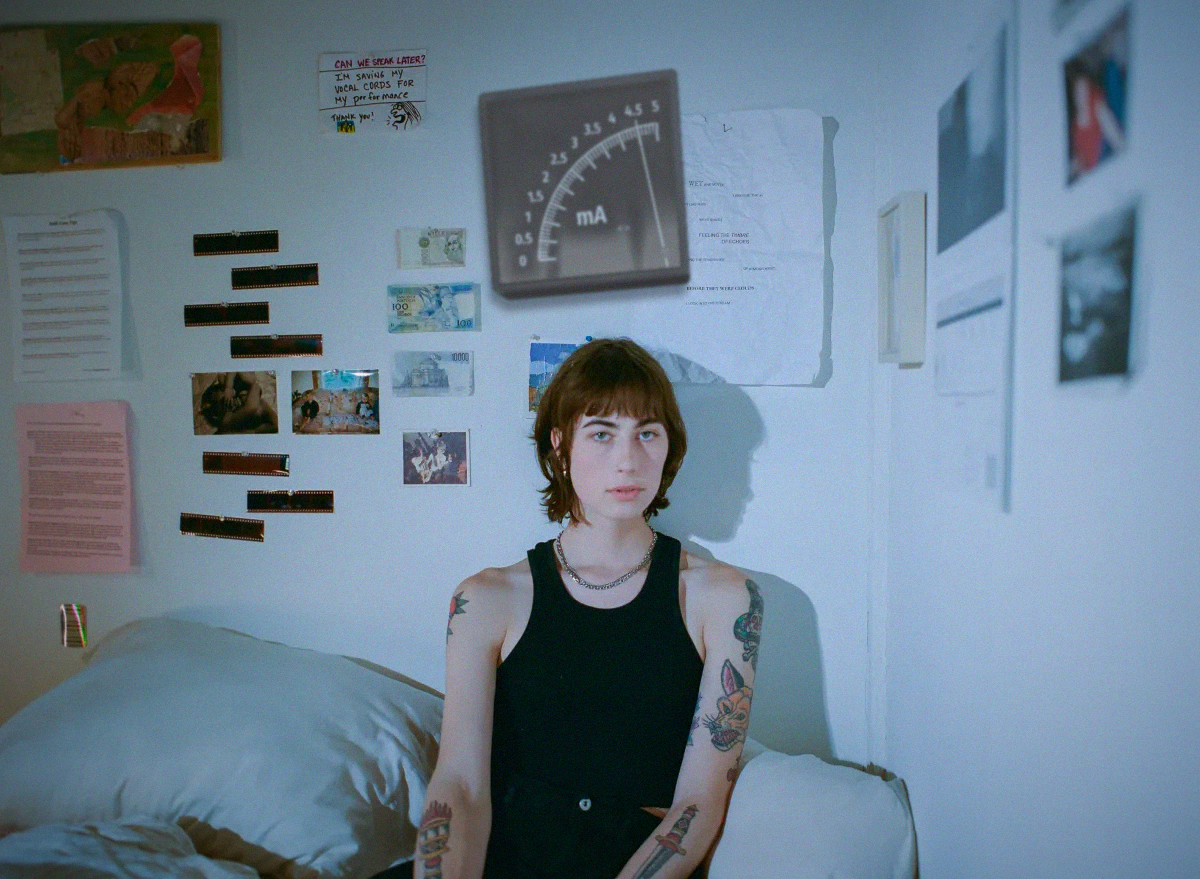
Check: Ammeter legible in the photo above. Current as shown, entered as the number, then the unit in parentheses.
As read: 4.5 (mA)
